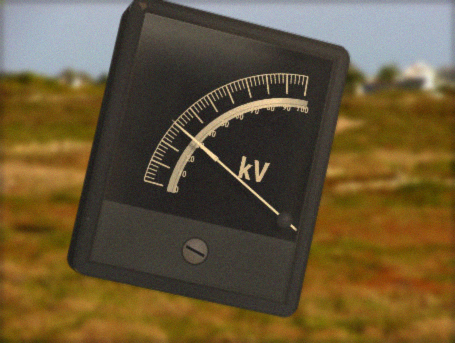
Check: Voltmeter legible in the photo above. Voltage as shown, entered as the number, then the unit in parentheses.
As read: 30 (kV)
